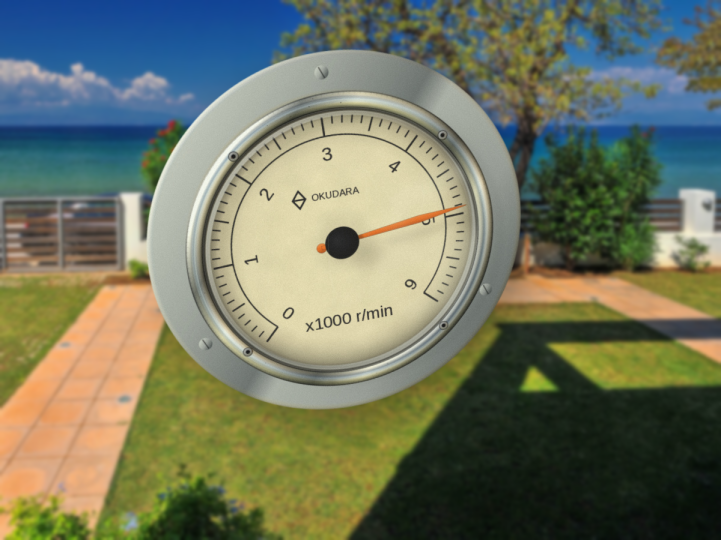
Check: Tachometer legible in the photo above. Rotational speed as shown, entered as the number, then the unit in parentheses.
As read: 4900 (rpm)
